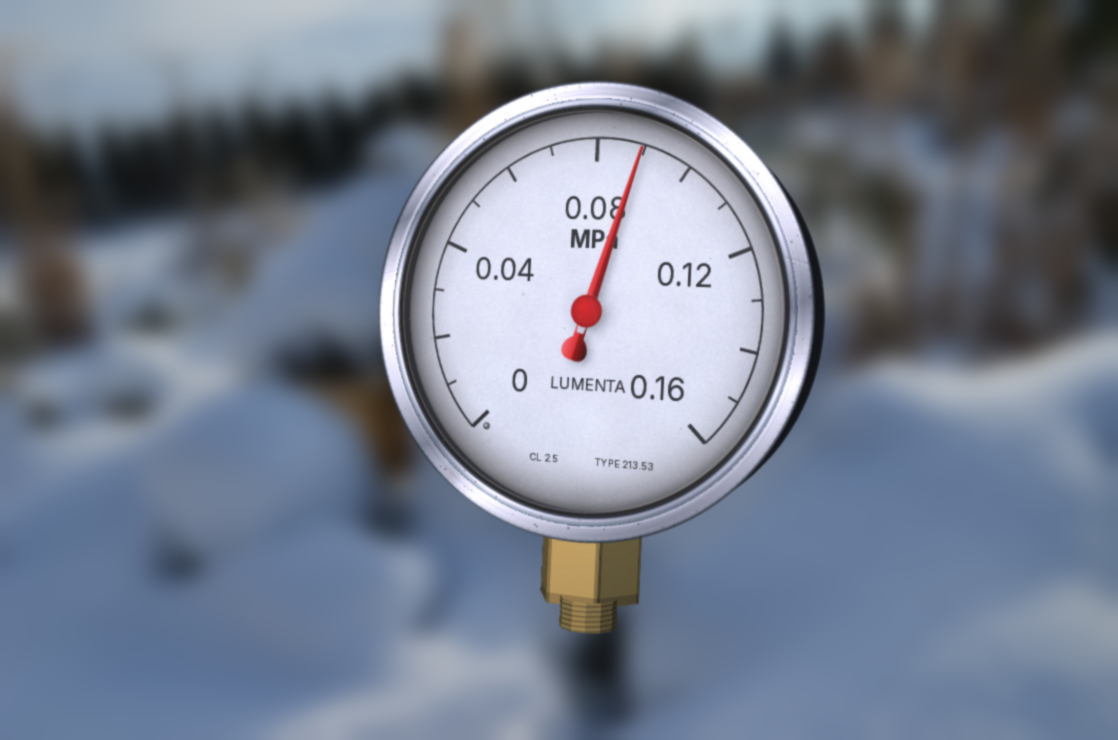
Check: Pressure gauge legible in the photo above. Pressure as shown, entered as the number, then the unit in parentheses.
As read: 0.09 (MPa)
